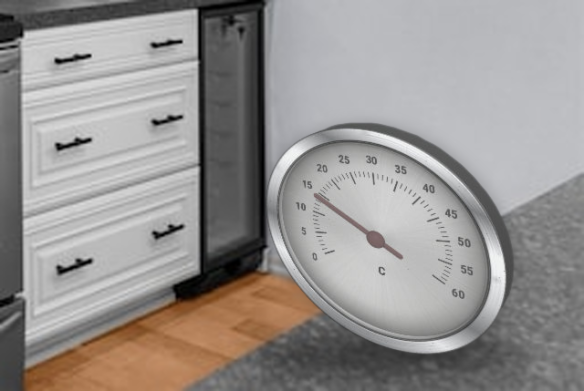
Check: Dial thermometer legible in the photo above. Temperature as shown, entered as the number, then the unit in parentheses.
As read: 15 (°C)
